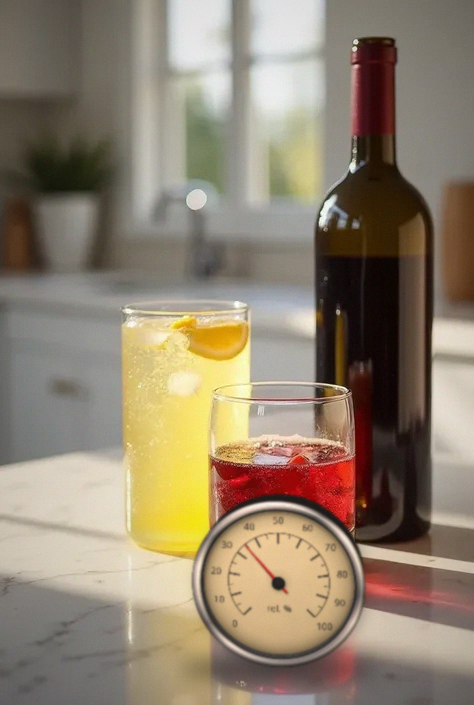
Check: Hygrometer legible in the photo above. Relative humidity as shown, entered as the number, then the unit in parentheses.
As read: 35 (%)
